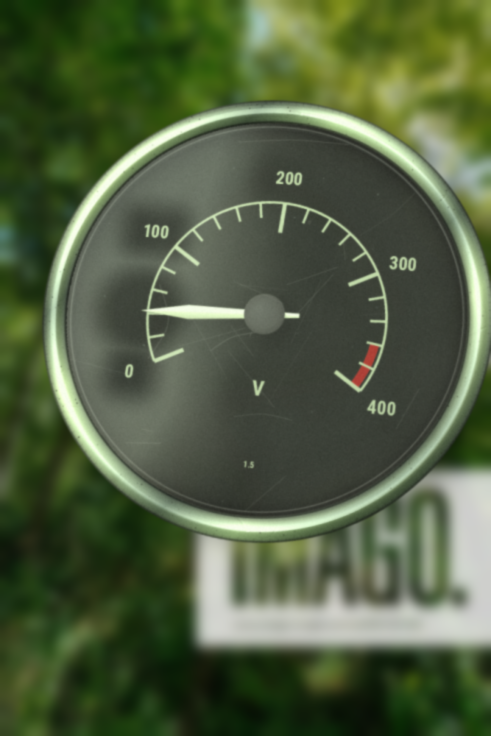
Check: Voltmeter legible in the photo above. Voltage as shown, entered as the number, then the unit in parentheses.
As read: 40 (V)
